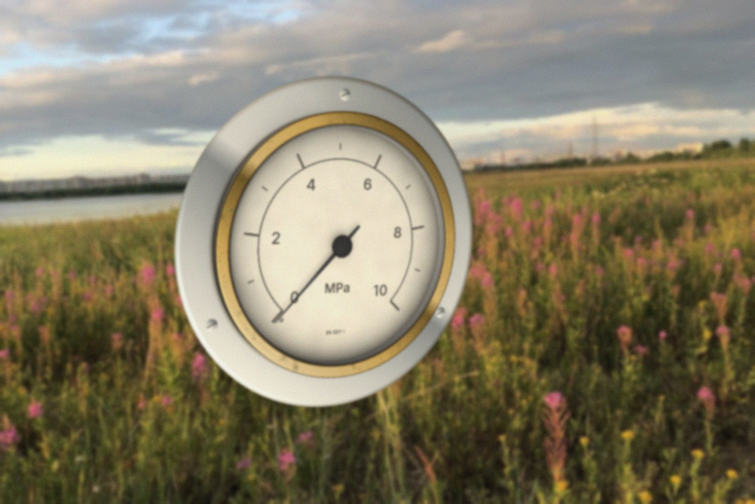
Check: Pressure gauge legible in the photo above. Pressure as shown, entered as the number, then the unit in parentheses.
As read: 0 (MPa)
